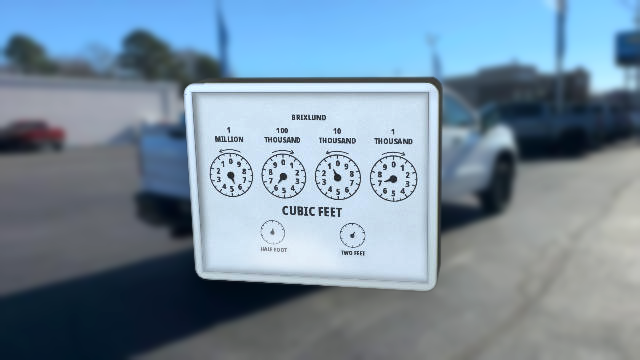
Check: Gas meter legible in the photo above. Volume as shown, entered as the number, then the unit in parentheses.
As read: 560700 (ft³)
